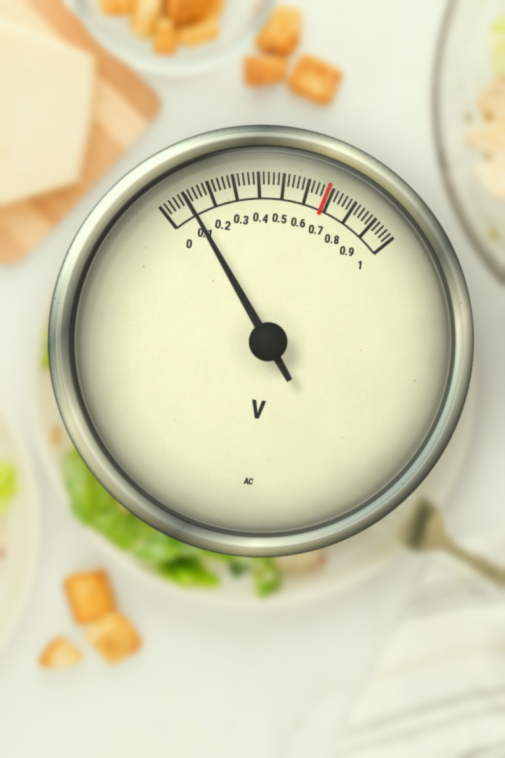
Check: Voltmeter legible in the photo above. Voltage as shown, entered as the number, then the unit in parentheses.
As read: 0.1 (V)
